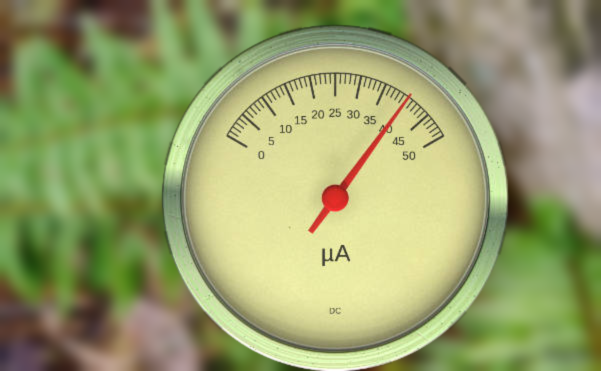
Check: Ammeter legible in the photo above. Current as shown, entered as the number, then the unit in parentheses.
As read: 40 (µA)
